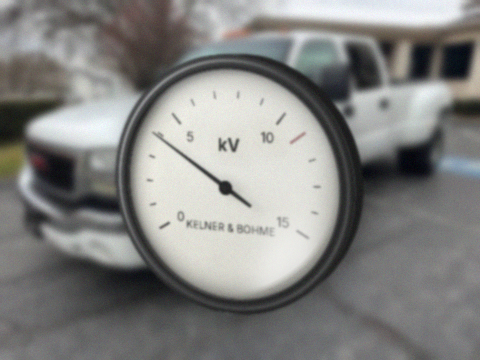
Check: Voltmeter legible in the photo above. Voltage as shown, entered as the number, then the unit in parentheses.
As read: 4 (kV)
